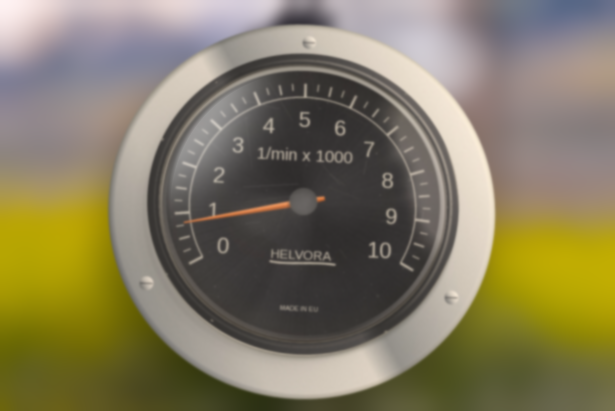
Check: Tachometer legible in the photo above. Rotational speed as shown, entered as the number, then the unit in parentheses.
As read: 750 (rpm)
